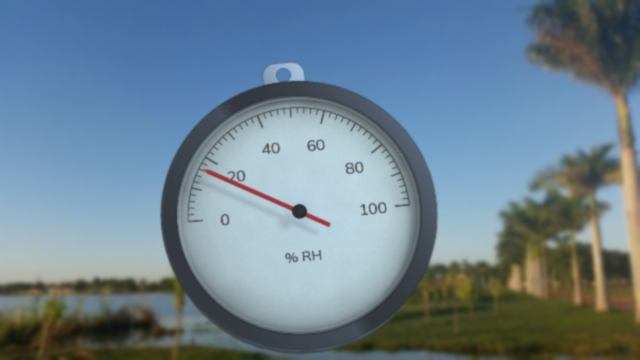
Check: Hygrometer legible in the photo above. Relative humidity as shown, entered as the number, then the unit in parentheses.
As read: 16 (%)
